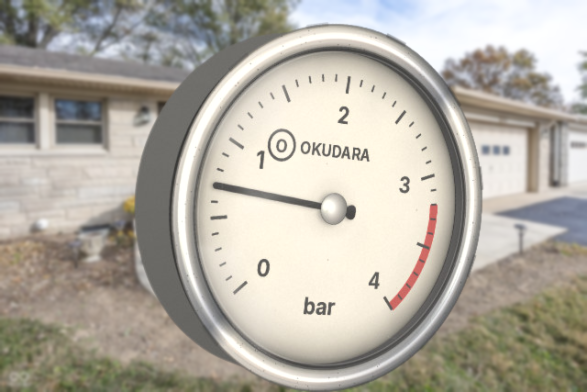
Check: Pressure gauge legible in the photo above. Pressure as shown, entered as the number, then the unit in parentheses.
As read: 0.7 (bar)
